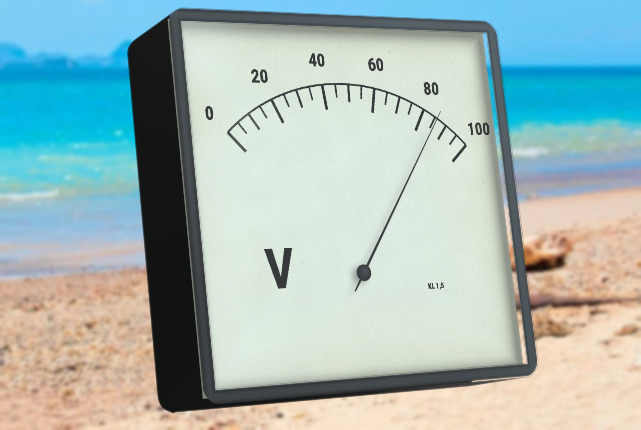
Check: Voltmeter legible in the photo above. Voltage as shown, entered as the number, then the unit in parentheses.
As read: 85 (V)
